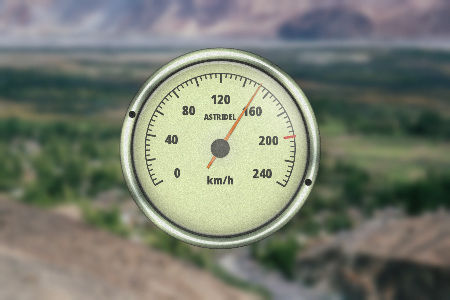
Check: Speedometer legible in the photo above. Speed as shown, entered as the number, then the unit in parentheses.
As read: 152 (km/h)
